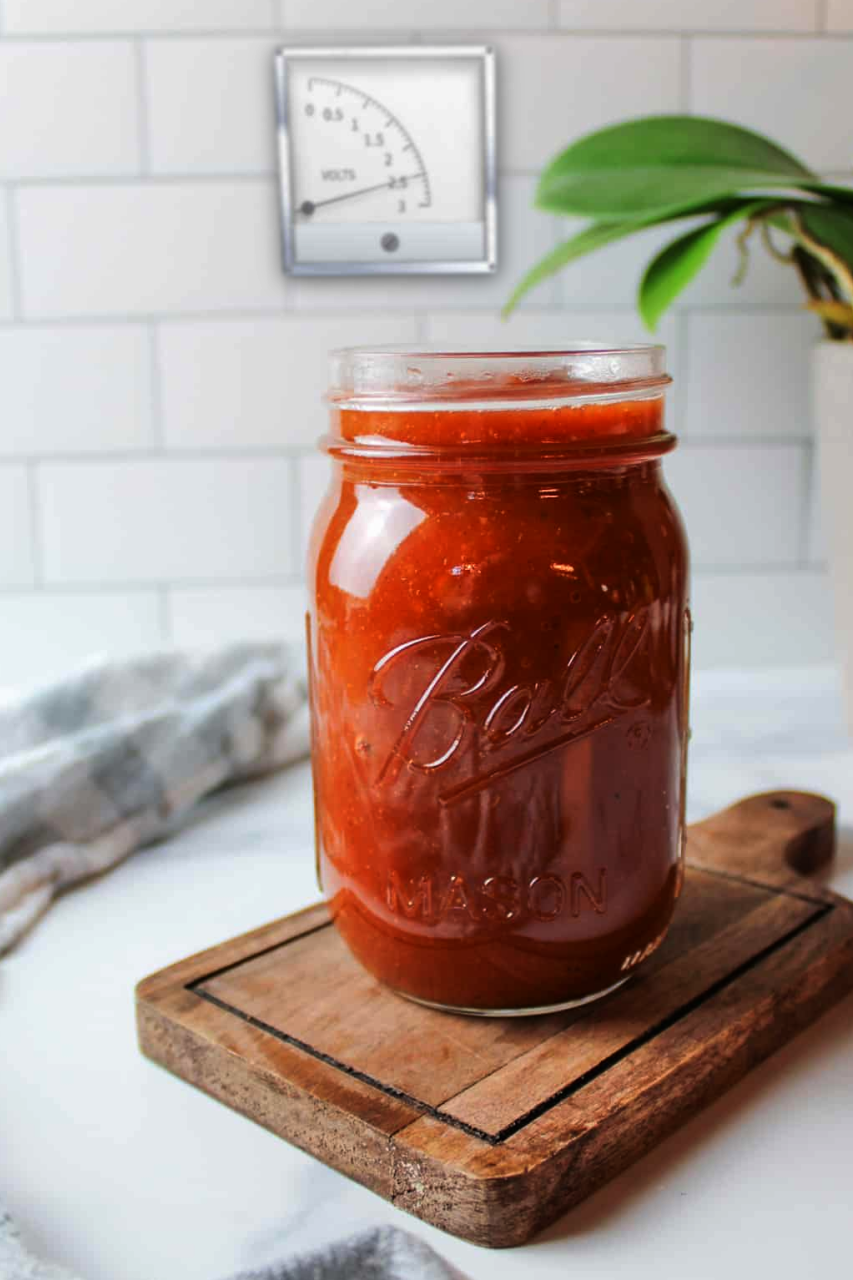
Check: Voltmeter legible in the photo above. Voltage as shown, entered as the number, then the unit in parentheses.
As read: 2.5 (V)
